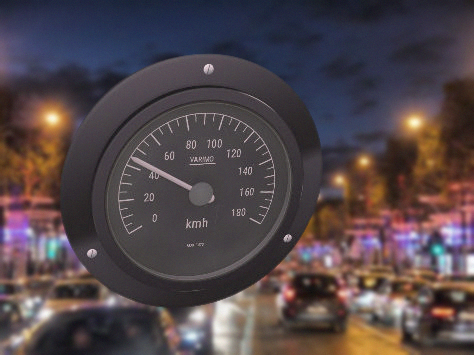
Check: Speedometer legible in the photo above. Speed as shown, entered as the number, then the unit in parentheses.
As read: 45 (km/h)
